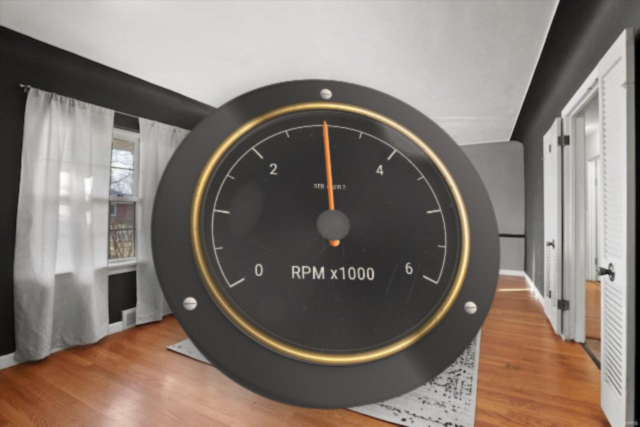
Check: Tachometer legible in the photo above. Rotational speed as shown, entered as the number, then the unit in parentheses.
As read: 3000 (rpm)
